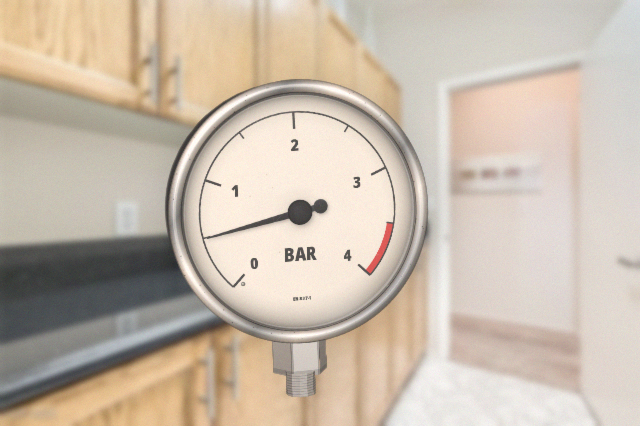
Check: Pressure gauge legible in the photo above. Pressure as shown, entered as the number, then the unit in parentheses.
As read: 0.5 (bar)
